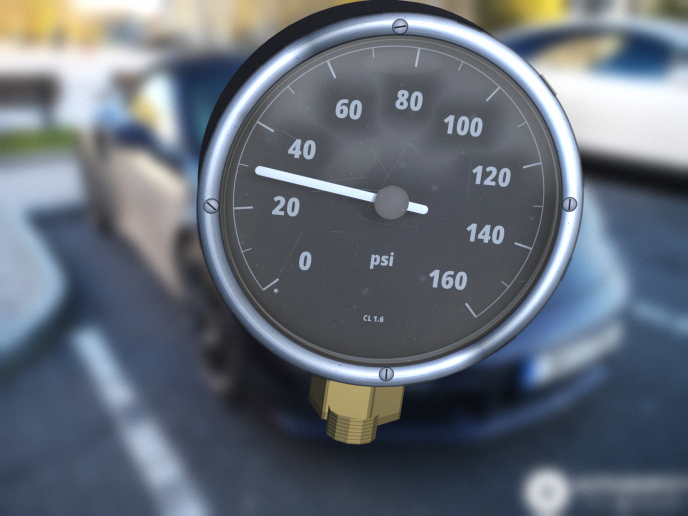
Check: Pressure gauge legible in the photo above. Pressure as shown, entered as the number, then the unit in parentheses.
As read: 30 (psi)
